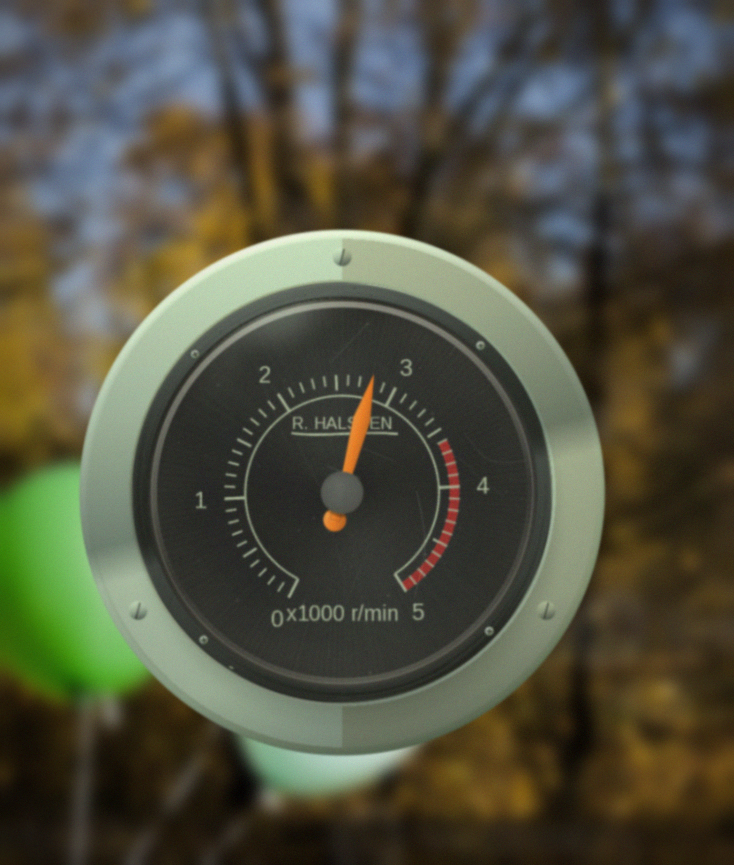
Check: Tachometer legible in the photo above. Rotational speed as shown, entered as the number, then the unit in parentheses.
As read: 2800 (rpm)
